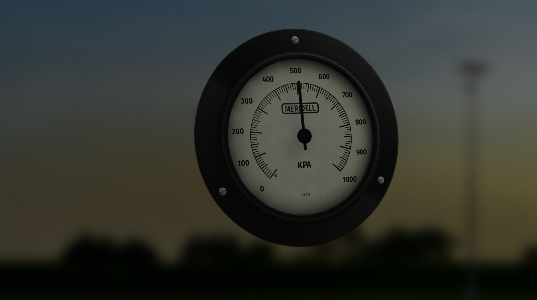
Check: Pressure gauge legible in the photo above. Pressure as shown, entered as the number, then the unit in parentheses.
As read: 500 (kPa)
